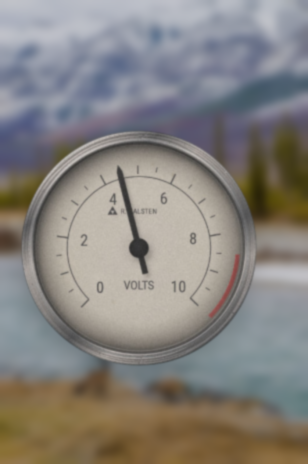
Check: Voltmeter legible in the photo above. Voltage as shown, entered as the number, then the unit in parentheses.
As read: 4.5 (V)
